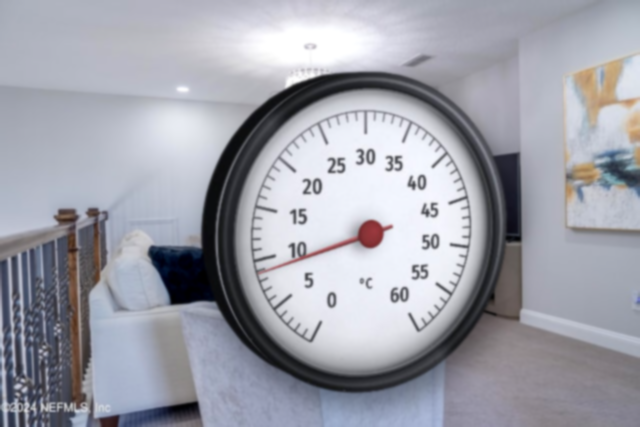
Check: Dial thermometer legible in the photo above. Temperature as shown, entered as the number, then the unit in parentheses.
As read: 9 (°C)
